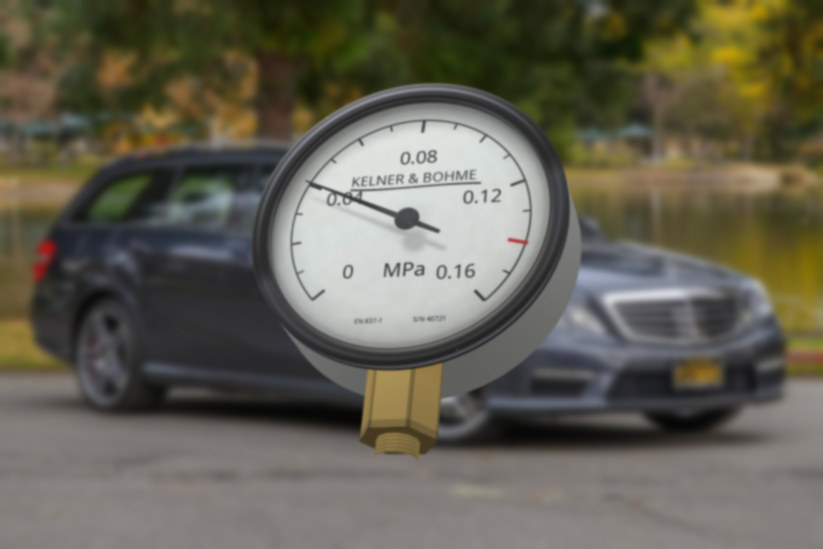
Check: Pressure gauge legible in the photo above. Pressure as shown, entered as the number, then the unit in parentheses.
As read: 0.04 (MPa)
